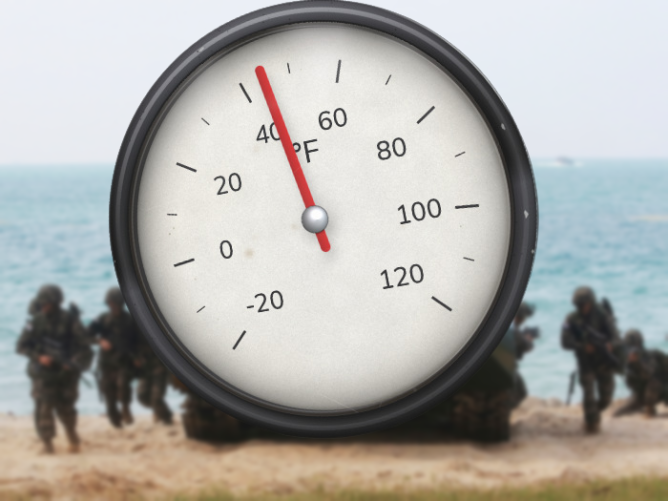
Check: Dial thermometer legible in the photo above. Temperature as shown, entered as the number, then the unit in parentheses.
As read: 45 (°F)
